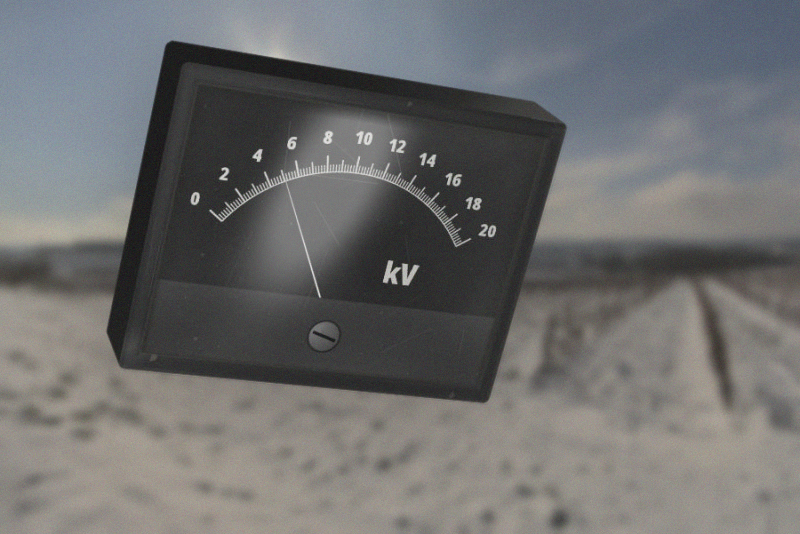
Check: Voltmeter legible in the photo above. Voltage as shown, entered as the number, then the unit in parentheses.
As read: 5 (kV)
